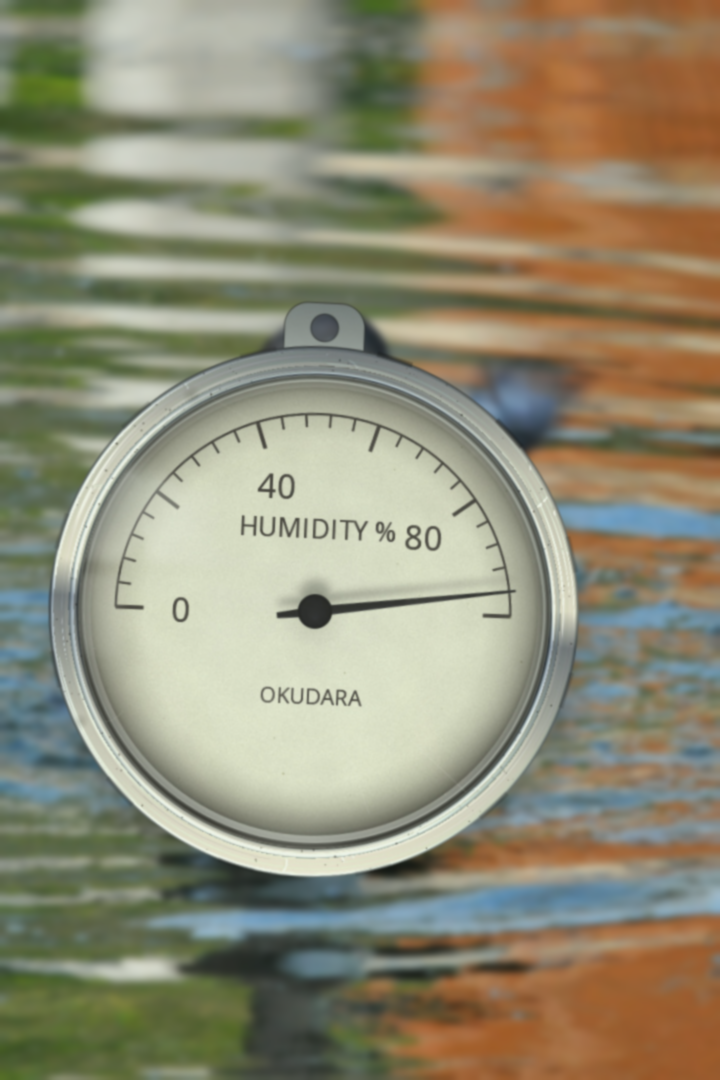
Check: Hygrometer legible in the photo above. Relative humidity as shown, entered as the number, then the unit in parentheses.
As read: 96 (%)
